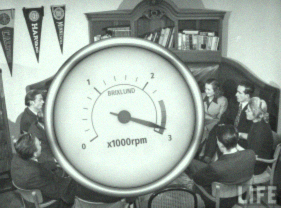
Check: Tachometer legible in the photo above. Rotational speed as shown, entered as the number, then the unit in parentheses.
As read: 2900 (rpm)
